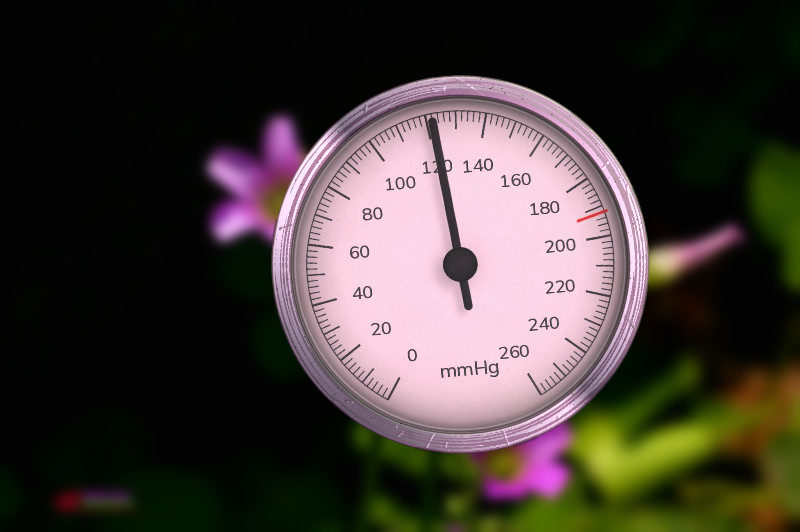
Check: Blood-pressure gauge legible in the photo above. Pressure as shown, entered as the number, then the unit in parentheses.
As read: 122 (mmHg)
